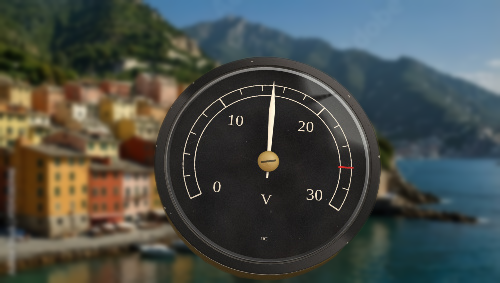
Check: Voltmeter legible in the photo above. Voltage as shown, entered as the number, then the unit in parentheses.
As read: 15 (V)
